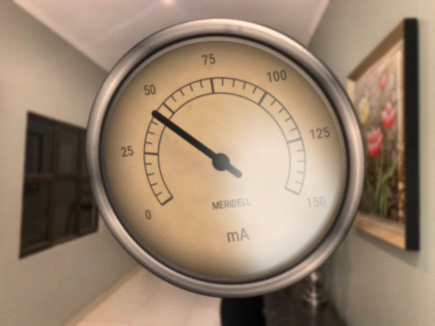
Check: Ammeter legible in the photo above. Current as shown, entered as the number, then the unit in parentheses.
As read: 45 (mA)
